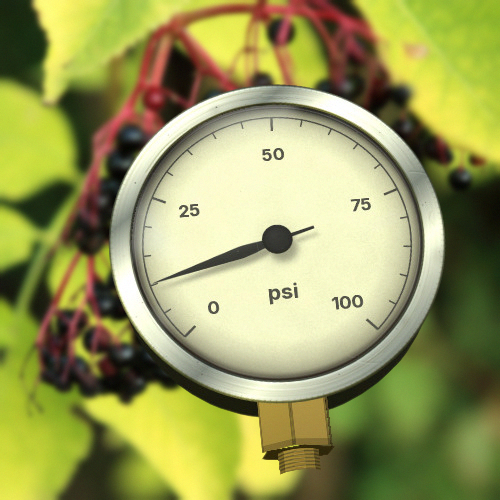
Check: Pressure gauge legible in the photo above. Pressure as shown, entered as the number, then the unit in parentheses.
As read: 10 (psi)
